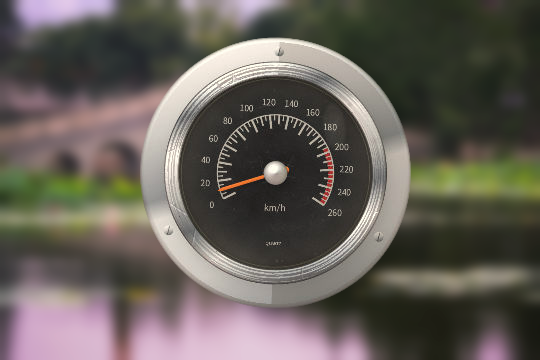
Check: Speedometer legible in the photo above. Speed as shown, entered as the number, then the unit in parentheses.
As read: 10 (km/h)
